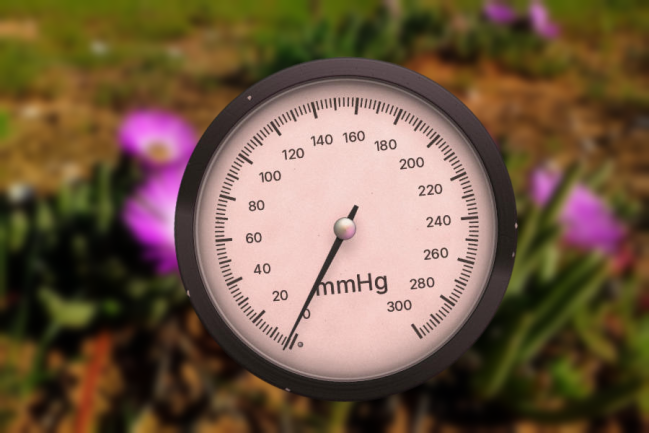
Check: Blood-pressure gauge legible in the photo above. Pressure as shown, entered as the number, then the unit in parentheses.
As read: 2 (mmHg)
